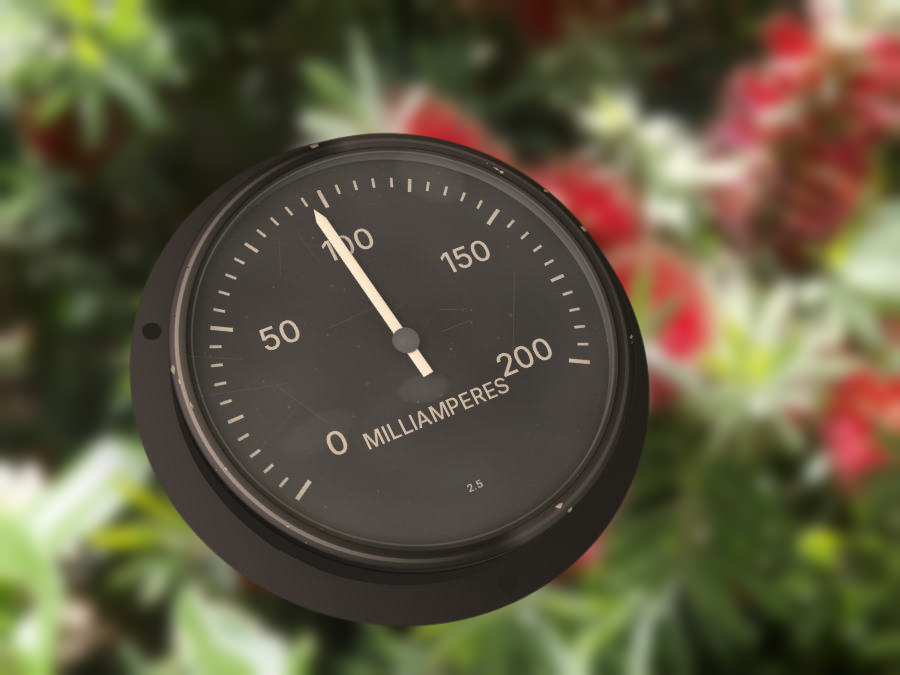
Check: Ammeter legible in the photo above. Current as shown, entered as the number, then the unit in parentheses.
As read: 95 (mA)
